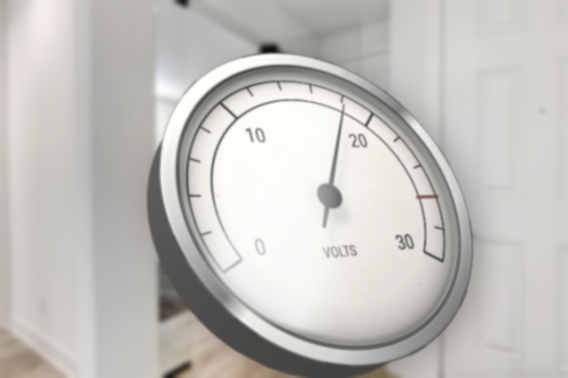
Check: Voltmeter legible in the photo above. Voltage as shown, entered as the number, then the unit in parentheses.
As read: 18 (V)
